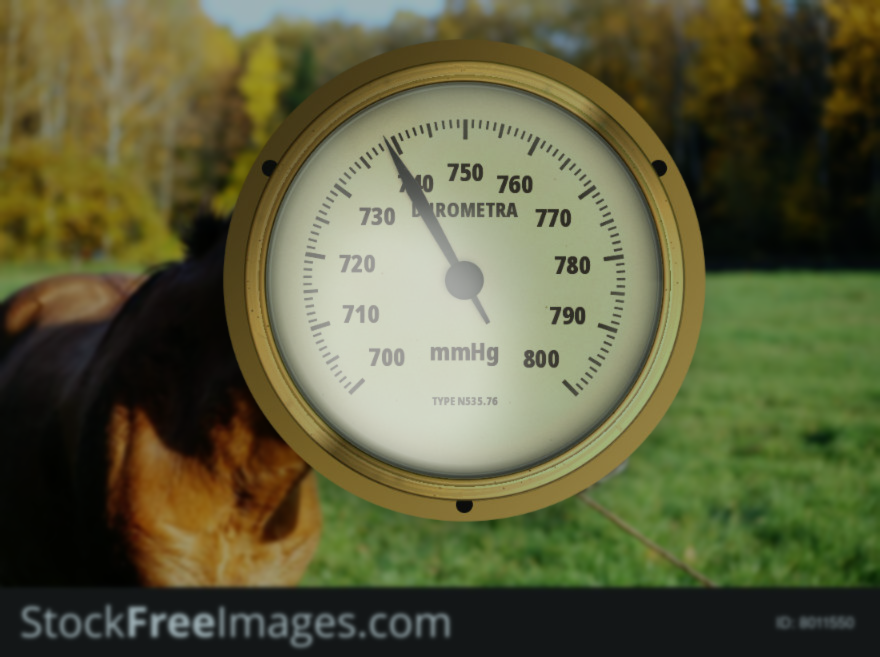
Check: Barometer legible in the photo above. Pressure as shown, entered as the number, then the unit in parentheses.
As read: 739 (mmHg)
